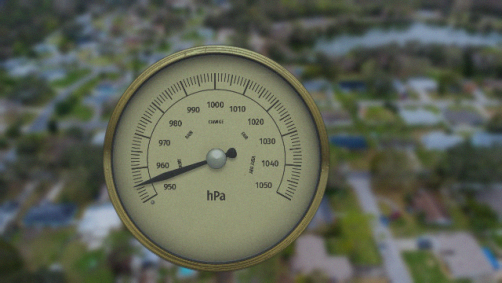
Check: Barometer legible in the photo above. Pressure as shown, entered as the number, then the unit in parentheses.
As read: 955 (hPa)
